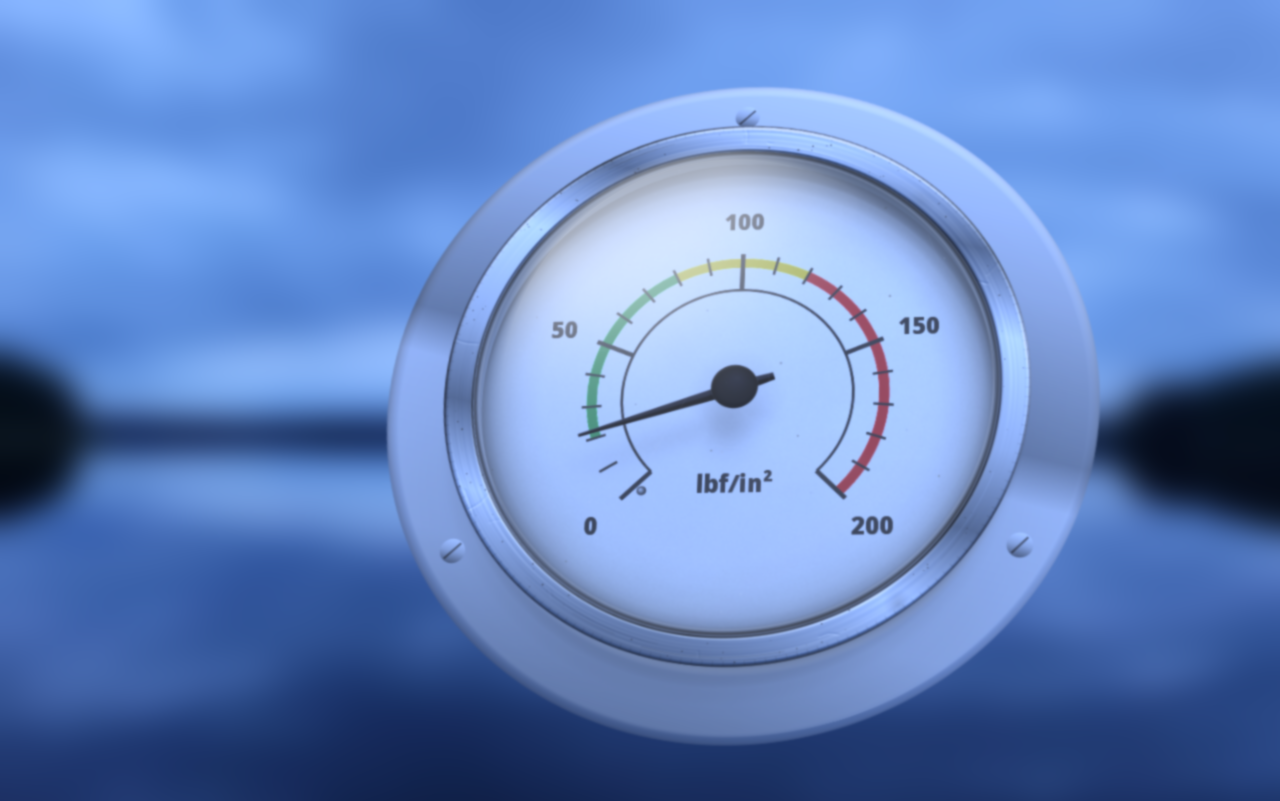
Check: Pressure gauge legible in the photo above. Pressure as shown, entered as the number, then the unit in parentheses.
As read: 20 (psi)
